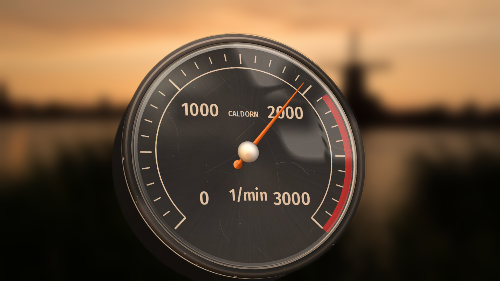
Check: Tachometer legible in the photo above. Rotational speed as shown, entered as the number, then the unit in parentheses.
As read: 1950 (rpm)
